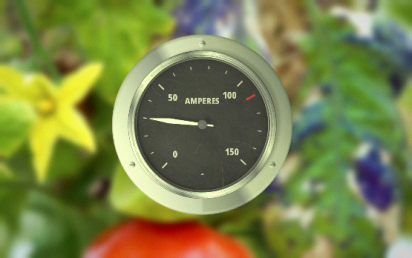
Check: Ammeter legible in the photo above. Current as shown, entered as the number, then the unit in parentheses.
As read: 30 (A)
